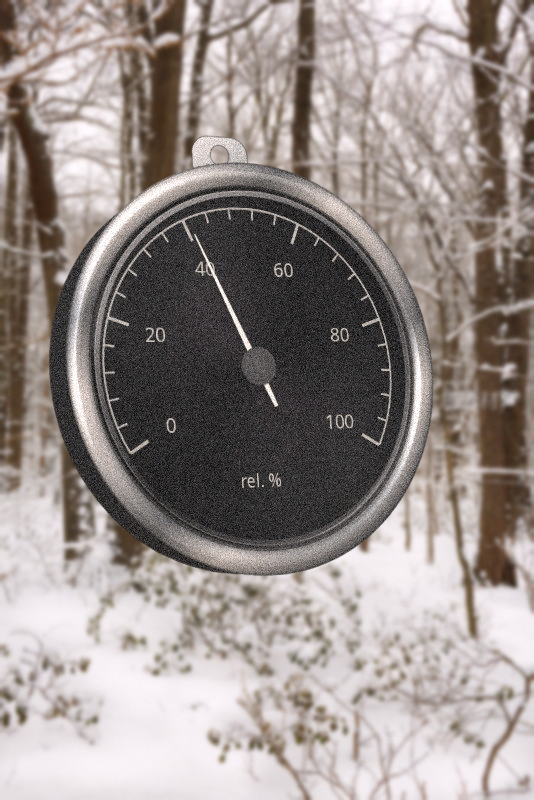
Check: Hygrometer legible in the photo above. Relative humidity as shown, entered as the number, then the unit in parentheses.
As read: 40 (%)
